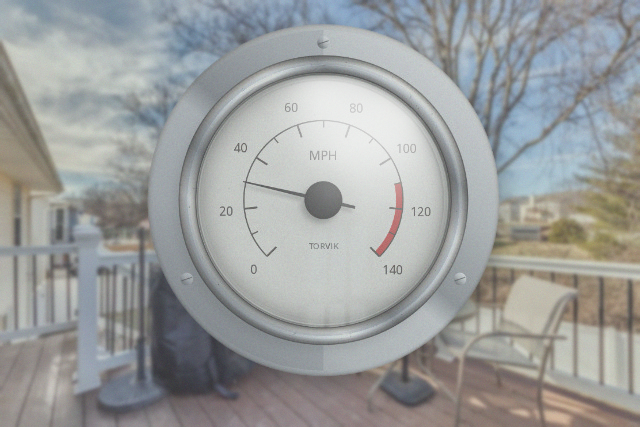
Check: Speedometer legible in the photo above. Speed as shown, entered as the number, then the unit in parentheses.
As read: 30 (mph)
